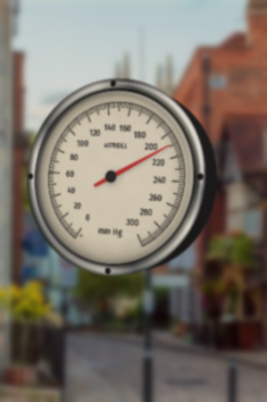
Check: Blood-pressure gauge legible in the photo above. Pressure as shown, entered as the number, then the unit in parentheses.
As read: 210 (mmHg)
